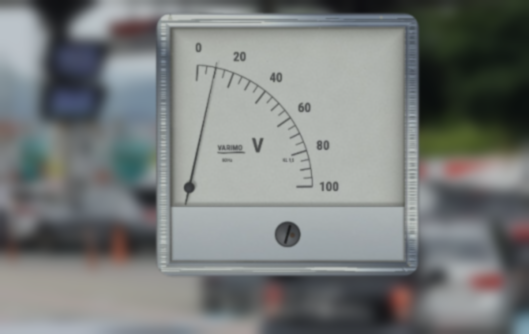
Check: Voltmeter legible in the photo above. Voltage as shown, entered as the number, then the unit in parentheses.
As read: 10 (V)
